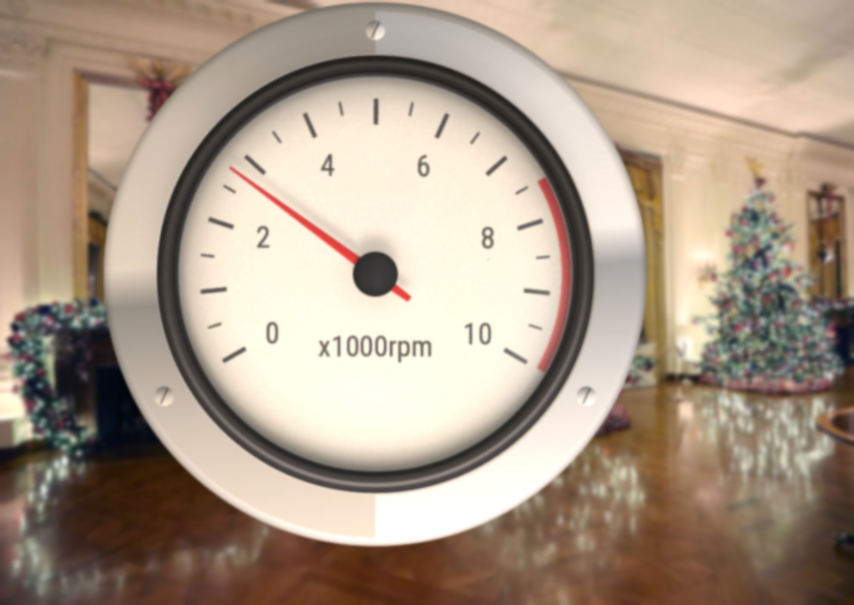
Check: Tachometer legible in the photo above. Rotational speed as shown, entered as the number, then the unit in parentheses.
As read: 2750 (rpm)
